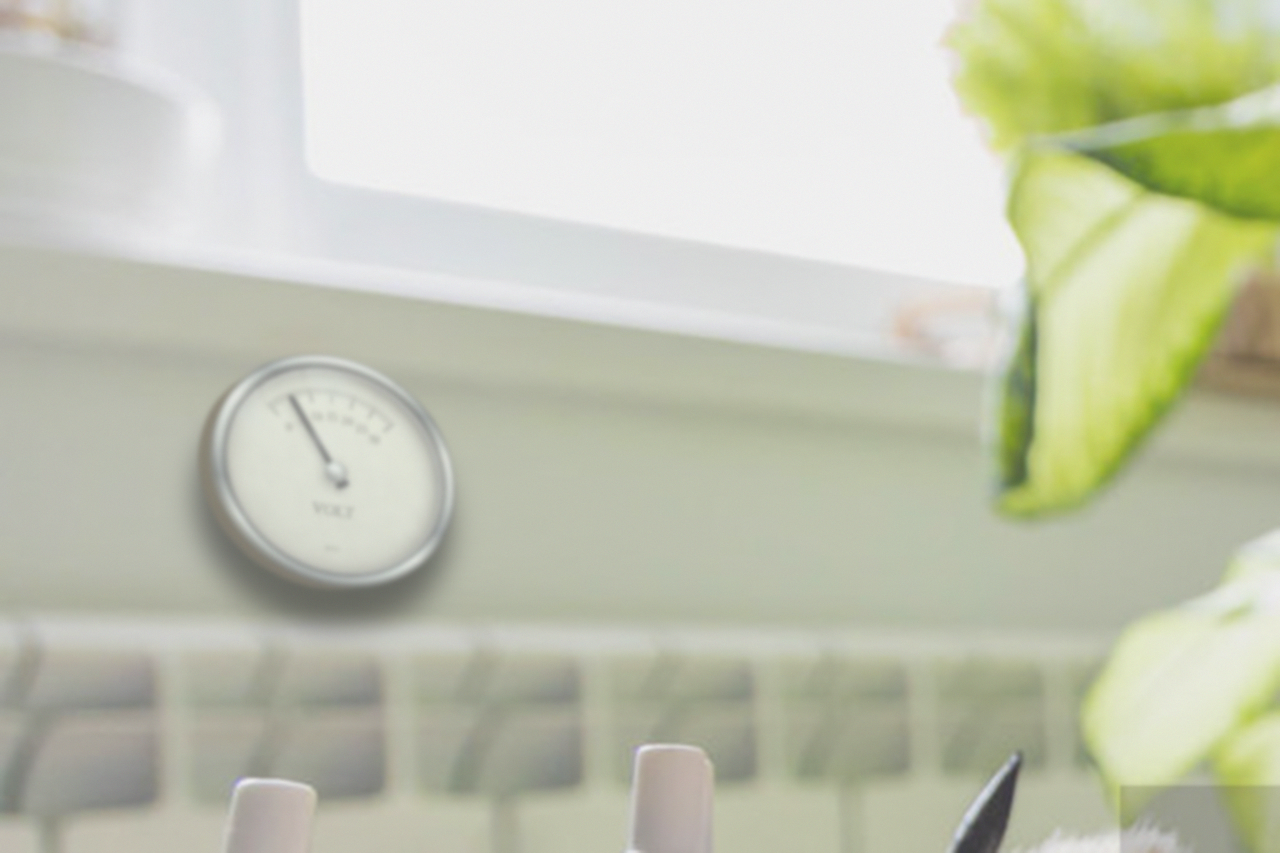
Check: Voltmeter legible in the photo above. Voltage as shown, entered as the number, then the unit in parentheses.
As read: 5 (V)
